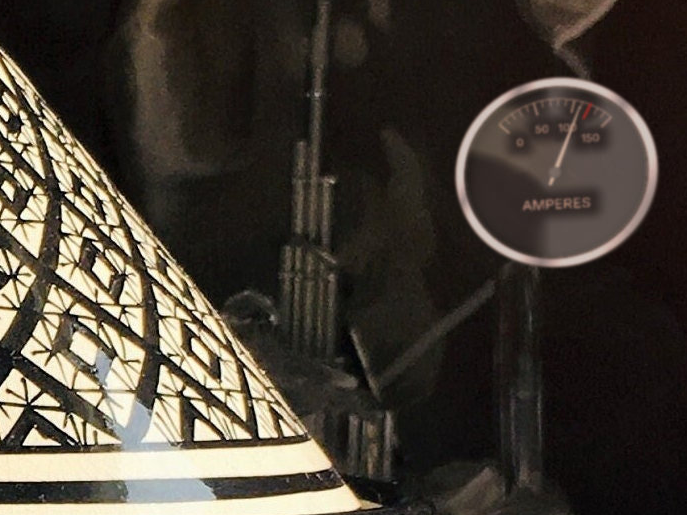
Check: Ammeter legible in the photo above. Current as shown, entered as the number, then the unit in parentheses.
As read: 110 (A)
